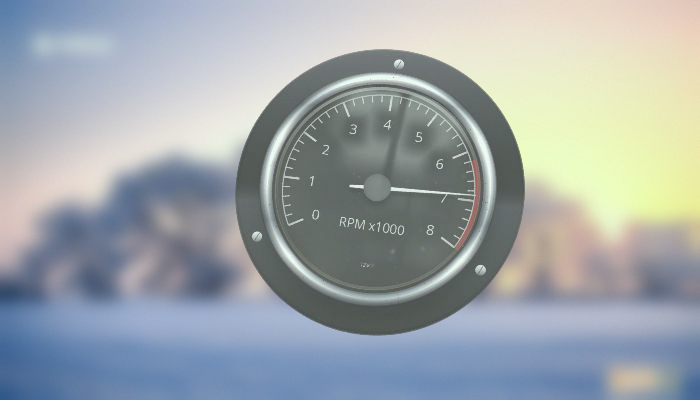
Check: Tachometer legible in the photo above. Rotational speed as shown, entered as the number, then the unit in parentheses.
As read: 6900 (rpm)
